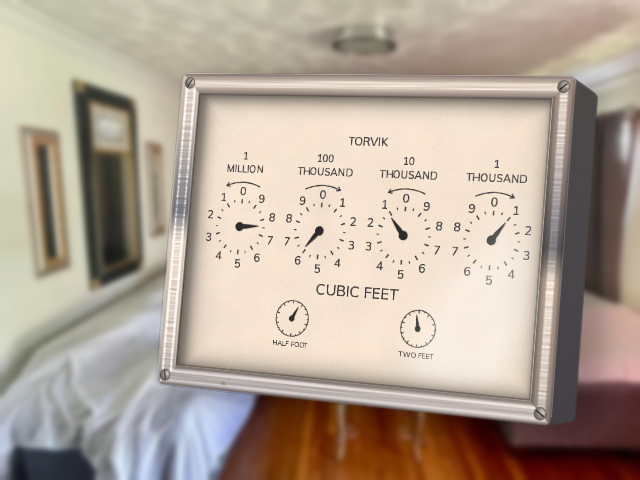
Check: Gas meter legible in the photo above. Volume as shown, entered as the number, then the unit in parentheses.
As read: 761100 (ft³)
